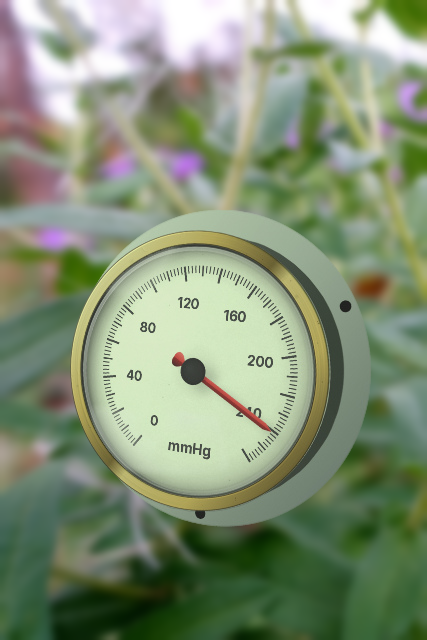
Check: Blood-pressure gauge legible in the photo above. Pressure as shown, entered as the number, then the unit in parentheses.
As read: 240 (mmHg)
